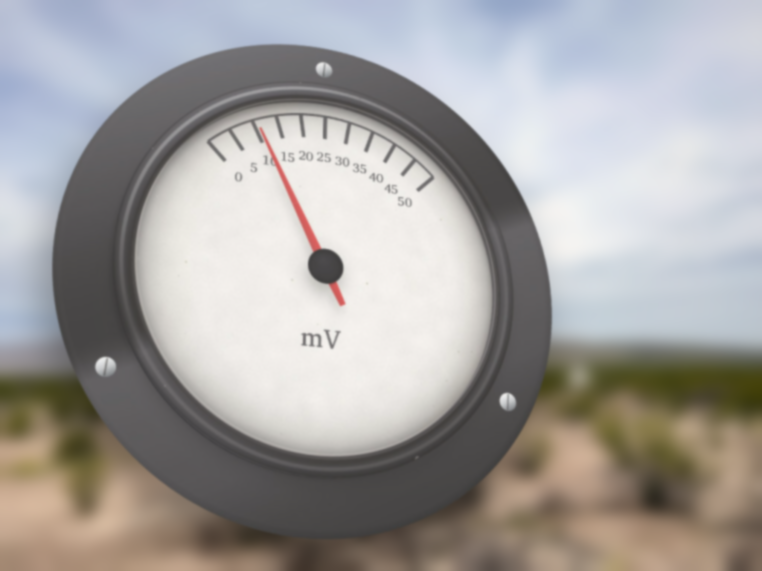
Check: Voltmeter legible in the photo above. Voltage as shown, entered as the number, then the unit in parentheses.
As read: 10 (mV)
